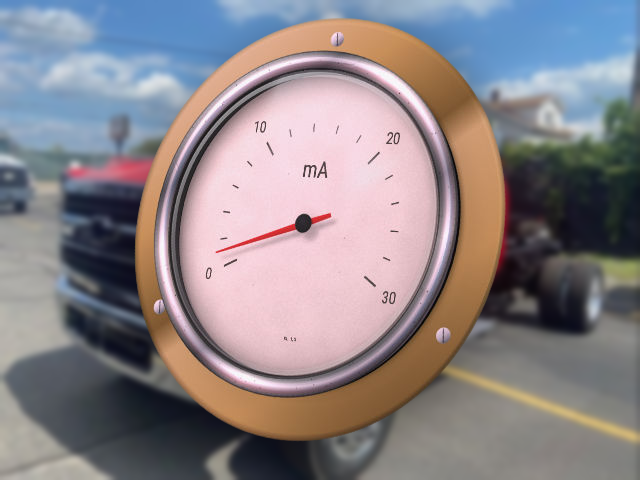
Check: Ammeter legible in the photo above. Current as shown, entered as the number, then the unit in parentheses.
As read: 1 (mA)
